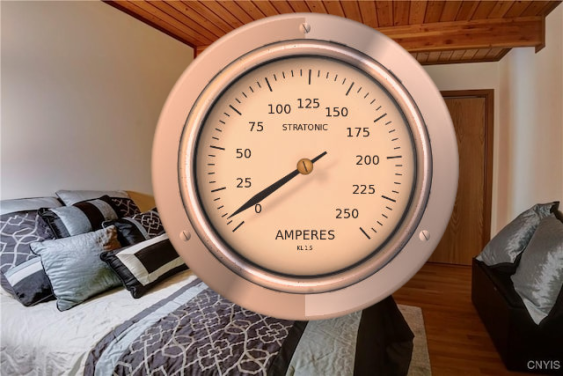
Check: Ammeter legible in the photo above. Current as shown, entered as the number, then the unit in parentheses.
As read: 7.5 (A)
